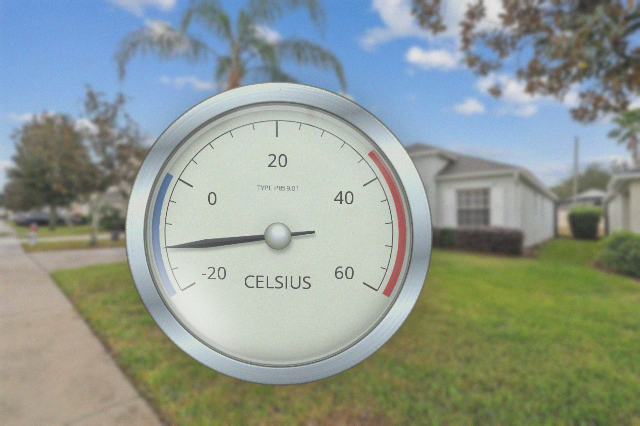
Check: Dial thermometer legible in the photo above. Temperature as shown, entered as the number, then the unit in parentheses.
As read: -12 (°C)
